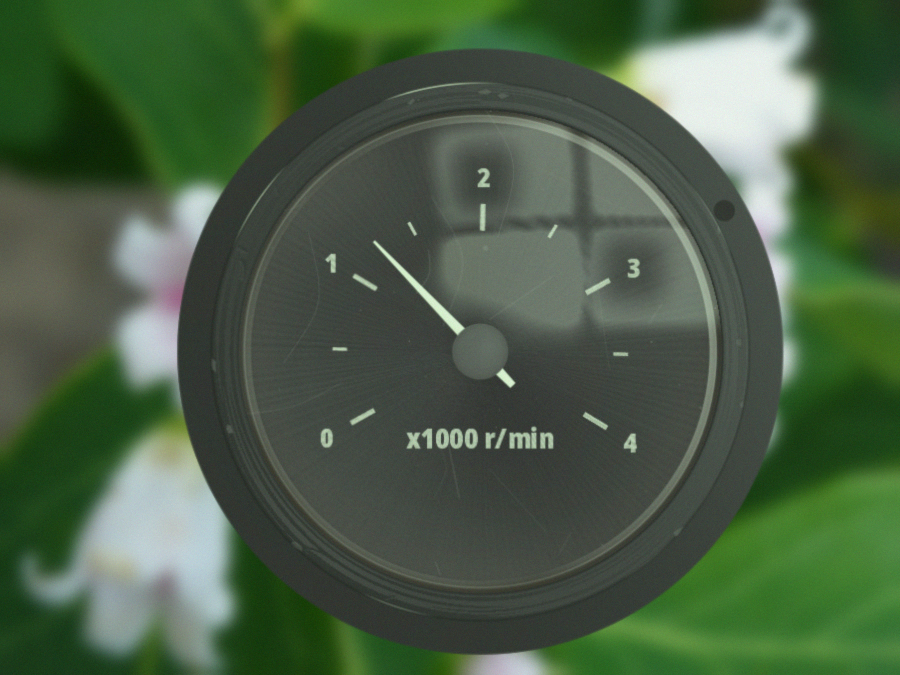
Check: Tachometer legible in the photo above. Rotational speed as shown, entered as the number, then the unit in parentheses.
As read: 1250 (rpm)
